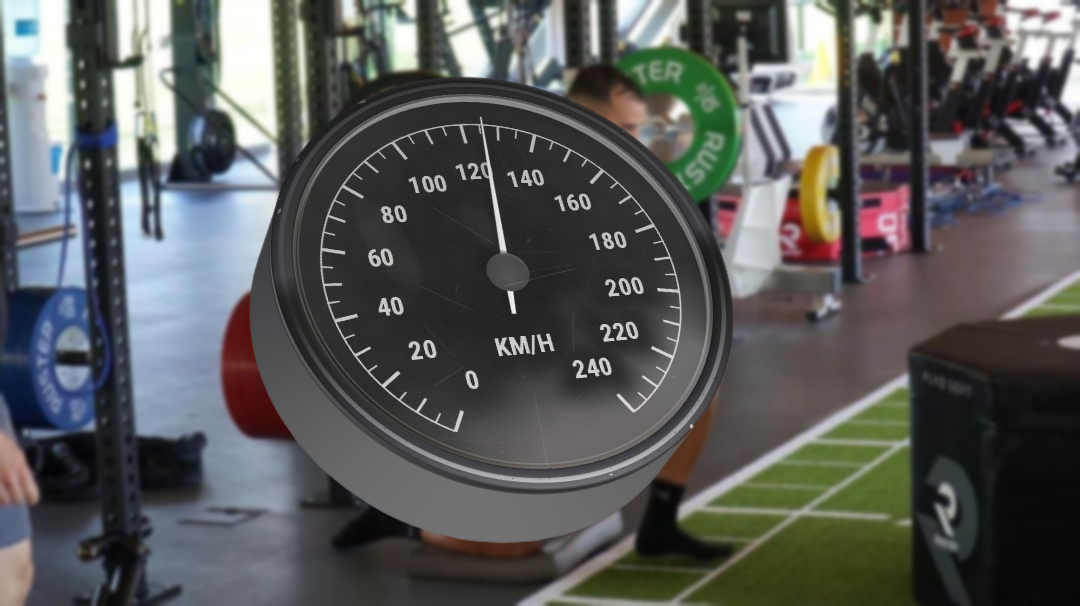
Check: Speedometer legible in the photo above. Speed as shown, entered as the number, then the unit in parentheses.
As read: 125 (km/h)
